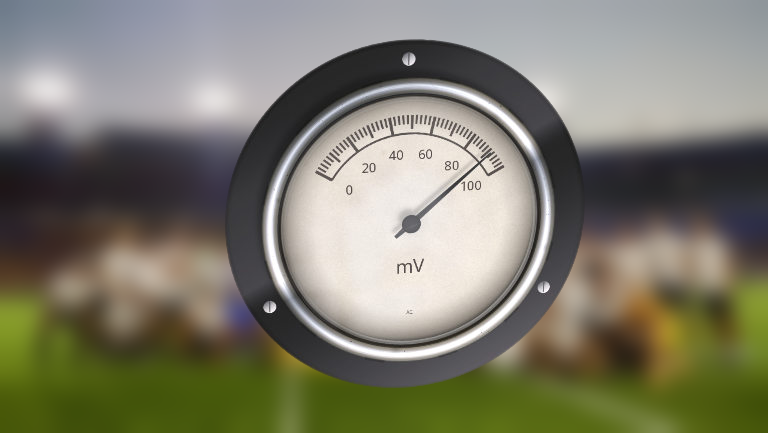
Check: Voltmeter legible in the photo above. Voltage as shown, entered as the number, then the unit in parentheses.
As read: 90 (mV)
